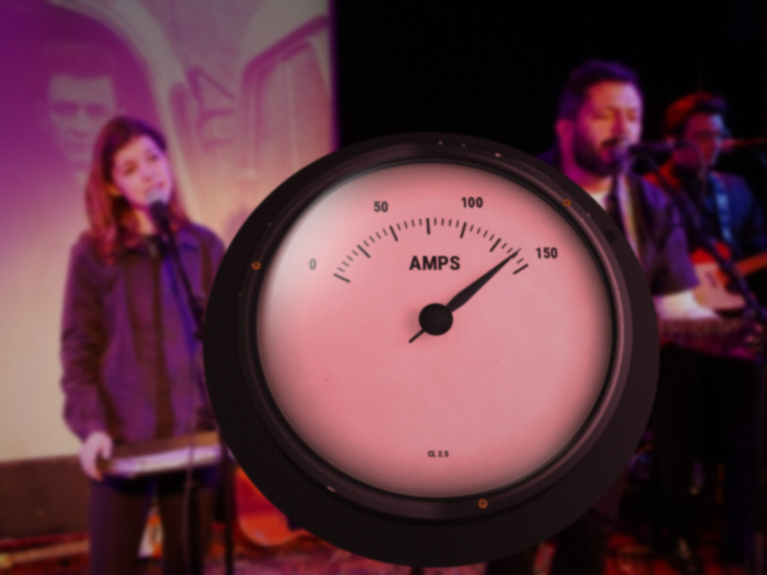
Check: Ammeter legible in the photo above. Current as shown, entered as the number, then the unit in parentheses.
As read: 140 (A)
